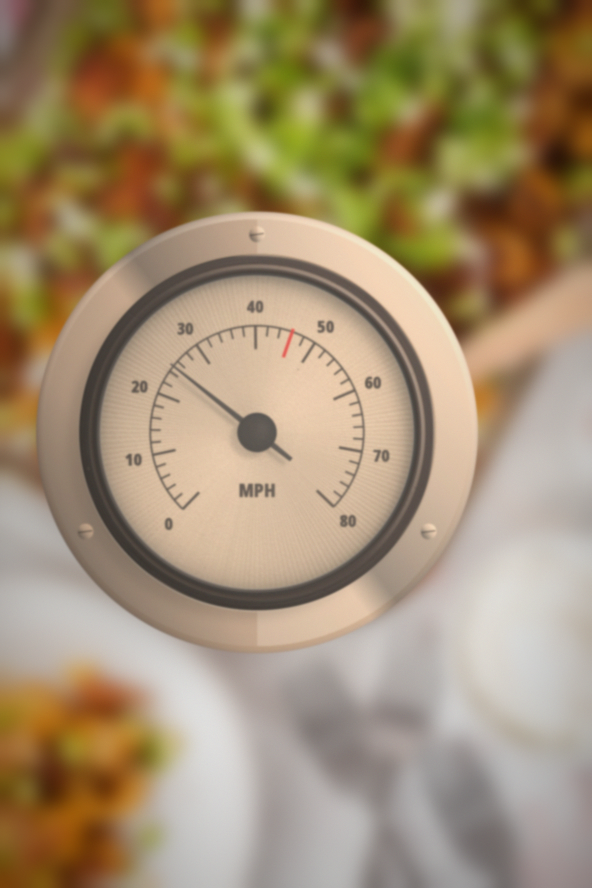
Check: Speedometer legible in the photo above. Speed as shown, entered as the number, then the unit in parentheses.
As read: 25 (mph)
